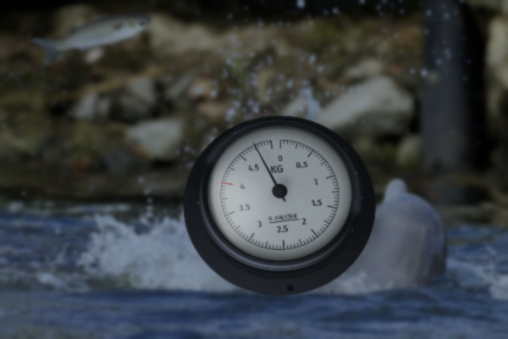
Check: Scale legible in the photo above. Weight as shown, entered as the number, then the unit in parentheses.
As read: 4.75 (kg)
